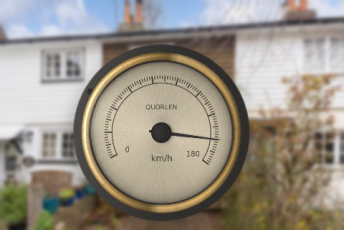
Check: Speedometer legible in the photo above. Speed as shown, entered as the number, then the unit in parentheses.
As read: 160 (km/h)
